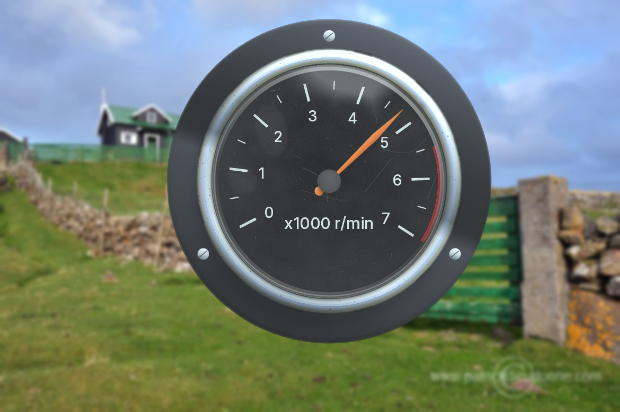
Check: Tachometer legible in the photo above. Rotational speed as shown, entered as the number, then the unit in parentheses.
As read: 4750 (rpm)
